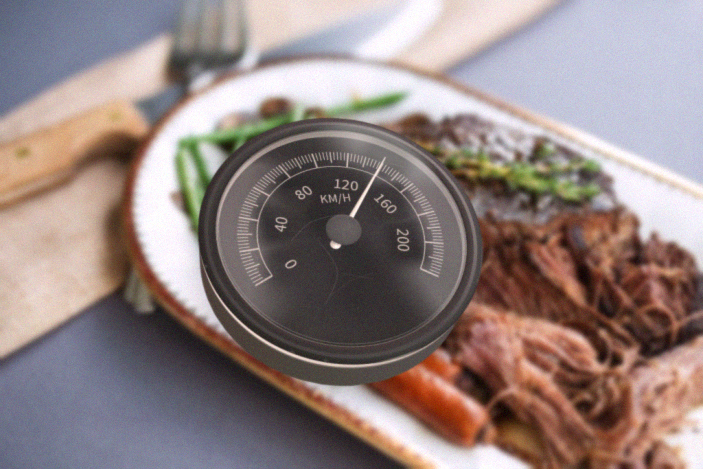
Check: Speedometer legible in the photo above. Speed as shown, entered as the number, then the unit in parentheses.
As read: 140 (km/h)
